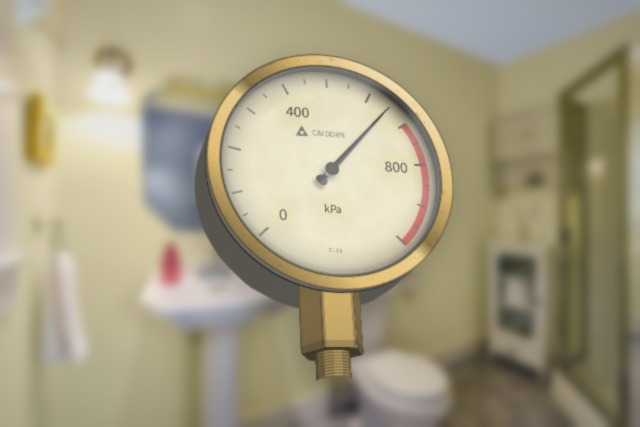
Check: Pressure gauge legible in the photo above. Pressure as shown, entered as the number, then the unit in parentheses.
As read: 650 (kPa)
